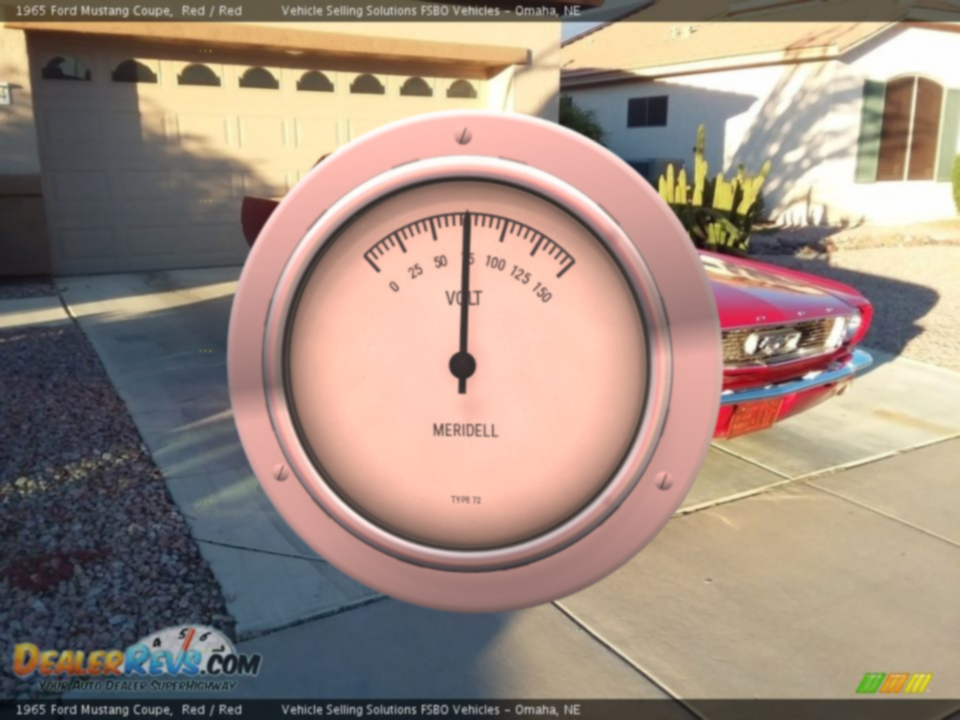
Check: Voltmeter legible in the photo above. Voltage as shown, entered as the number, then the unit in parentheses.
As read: 75 (V)
